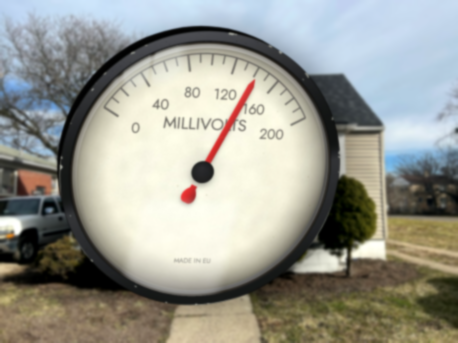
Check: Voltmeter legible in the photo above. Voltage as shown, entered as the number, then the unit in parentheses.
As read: 140 (mV)
